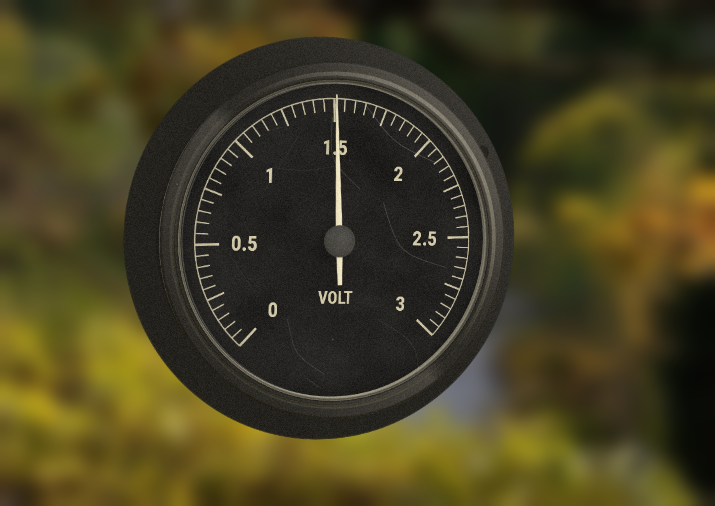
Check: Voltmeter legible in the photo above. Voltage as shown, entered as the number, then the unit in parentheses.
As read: 1.5 (V)
